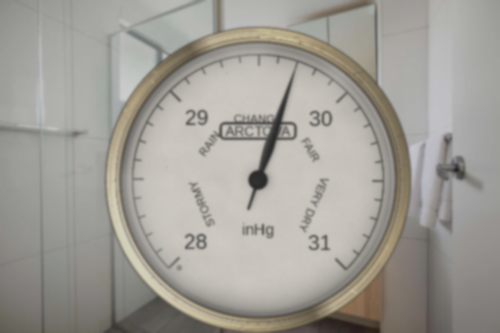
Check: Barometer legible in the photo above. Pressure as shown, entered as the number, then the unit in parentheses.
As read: 29.7 (inHg)
